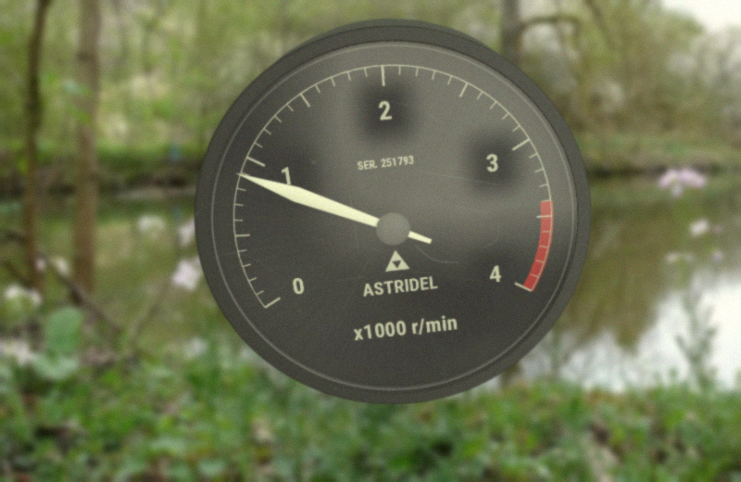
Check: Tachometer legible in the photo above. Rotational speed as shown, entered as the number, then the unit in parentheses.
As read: 900 (rpm)
